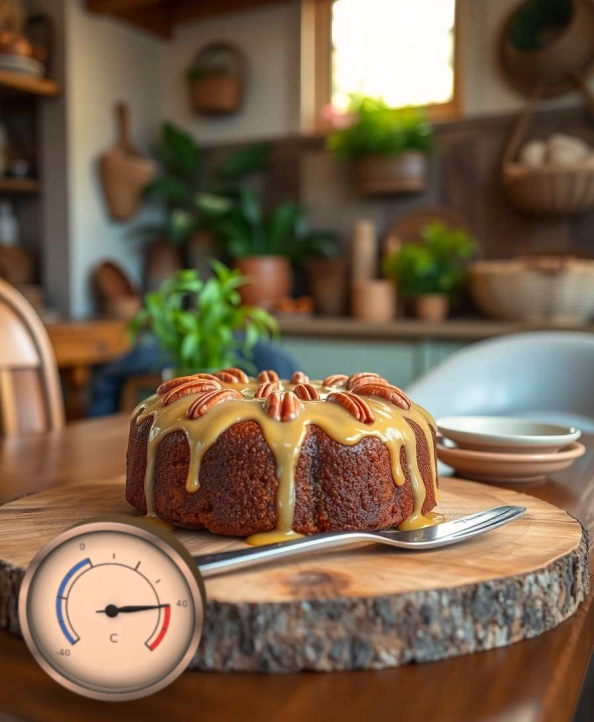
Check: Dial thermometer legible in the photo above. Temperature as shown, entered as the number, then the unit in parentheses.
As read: 40 (°C)
